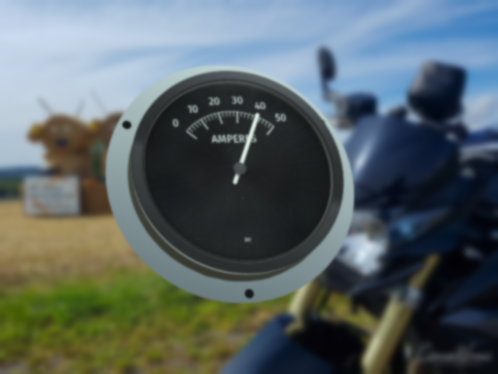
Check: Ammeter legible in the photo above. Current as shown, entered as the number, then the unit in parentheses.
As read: 40 (A)
